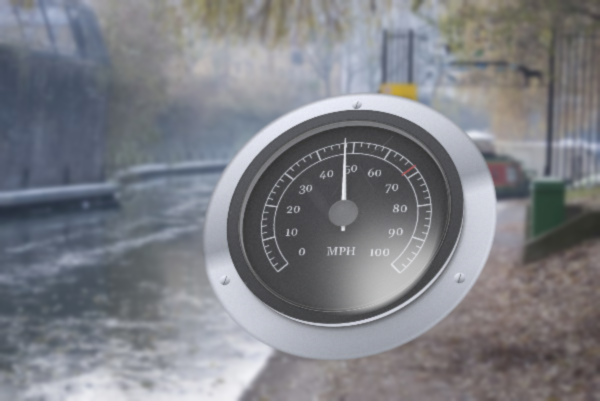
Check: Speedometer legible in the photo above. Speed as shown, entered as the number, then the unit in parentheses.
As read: 48 (mph)
